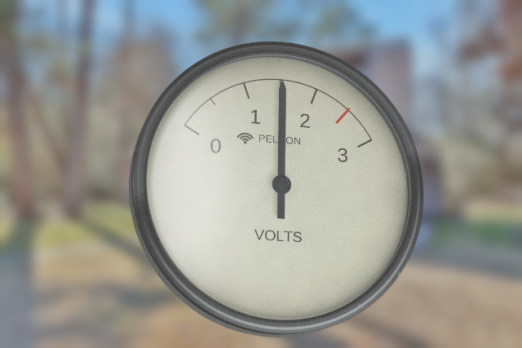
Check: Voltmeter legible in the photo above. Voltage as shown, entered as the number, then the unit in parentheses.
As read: 1.5 (V)
